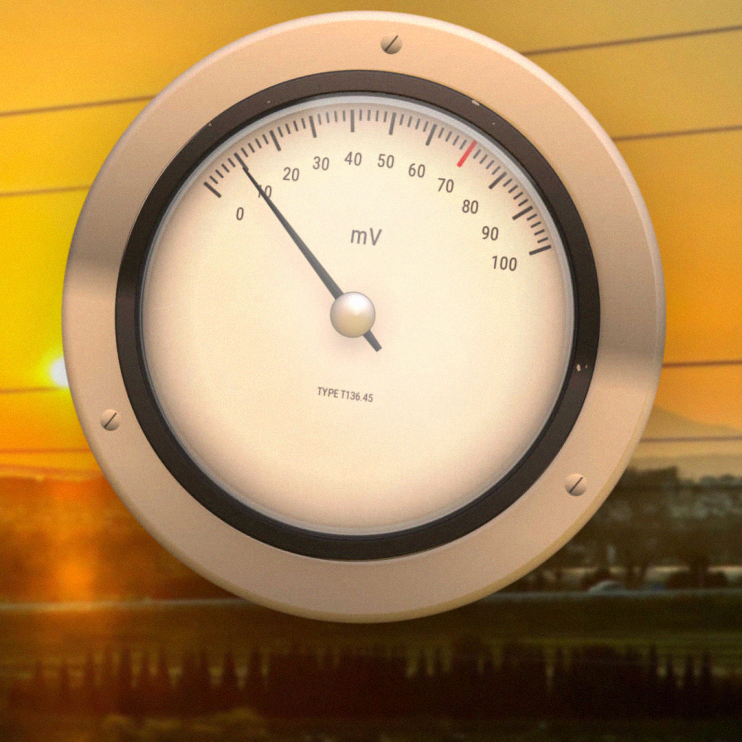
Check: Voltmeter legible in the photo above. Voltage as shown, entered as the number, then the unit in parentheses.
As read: 10 (mV)
